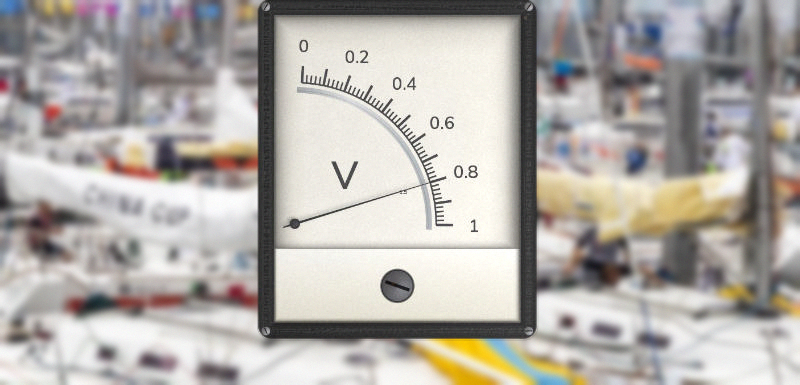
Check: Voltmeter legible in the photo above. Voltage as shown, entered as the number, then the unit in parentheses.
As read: 0.8 (V)
